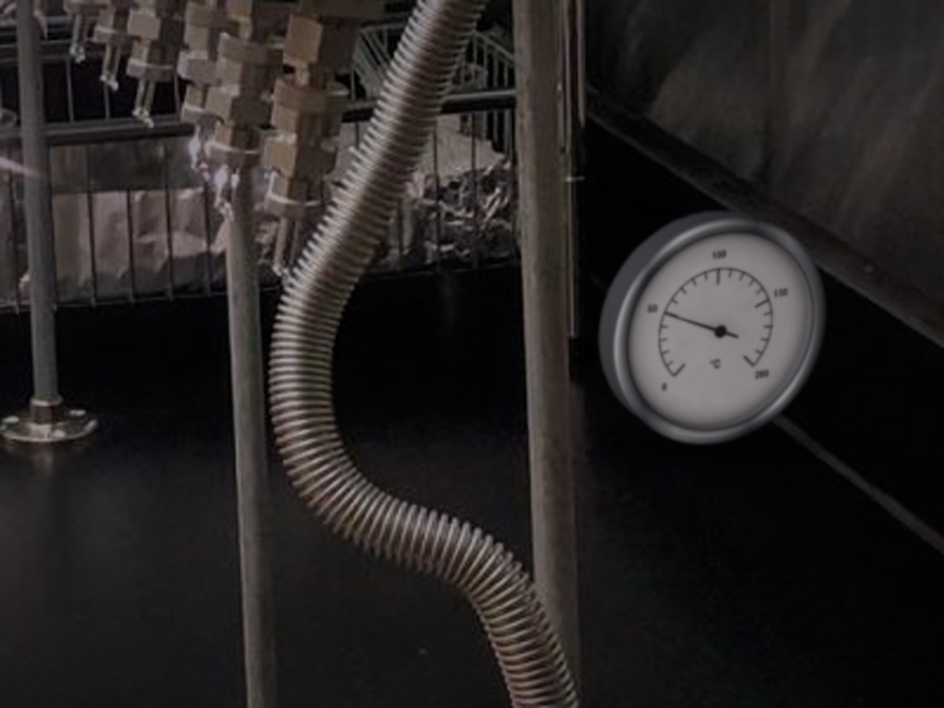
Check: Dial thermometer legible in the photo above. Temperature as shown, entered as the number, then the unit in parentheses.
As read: 50 (°C)
